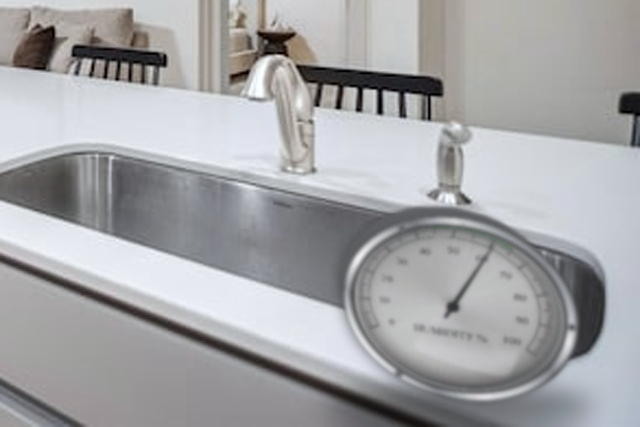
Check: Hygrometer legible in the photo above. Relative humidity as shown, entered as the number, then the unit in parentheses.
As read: 60 (%)
